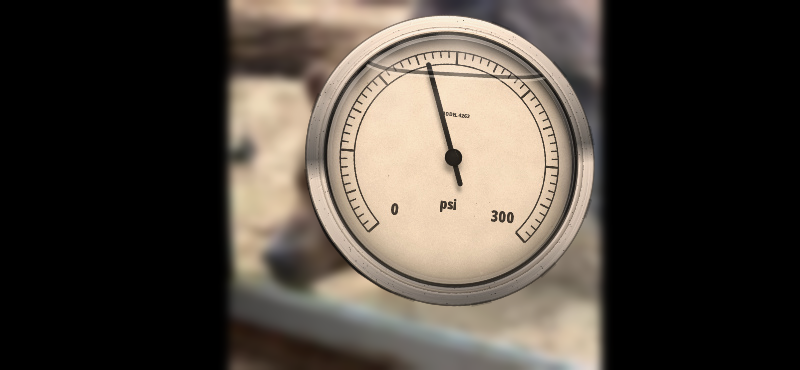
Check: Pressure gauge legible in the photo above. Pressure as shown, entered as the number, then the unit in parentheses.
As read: 130 (psi)
